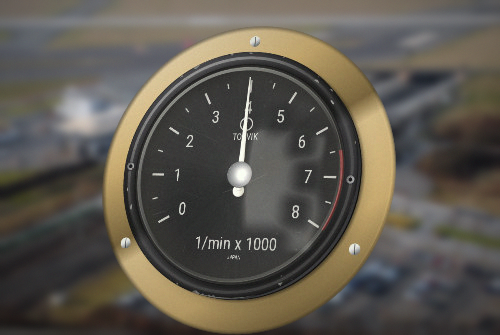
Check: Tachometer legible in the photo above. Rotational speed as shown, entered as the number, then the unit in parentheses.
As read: 4000 (rpm)
